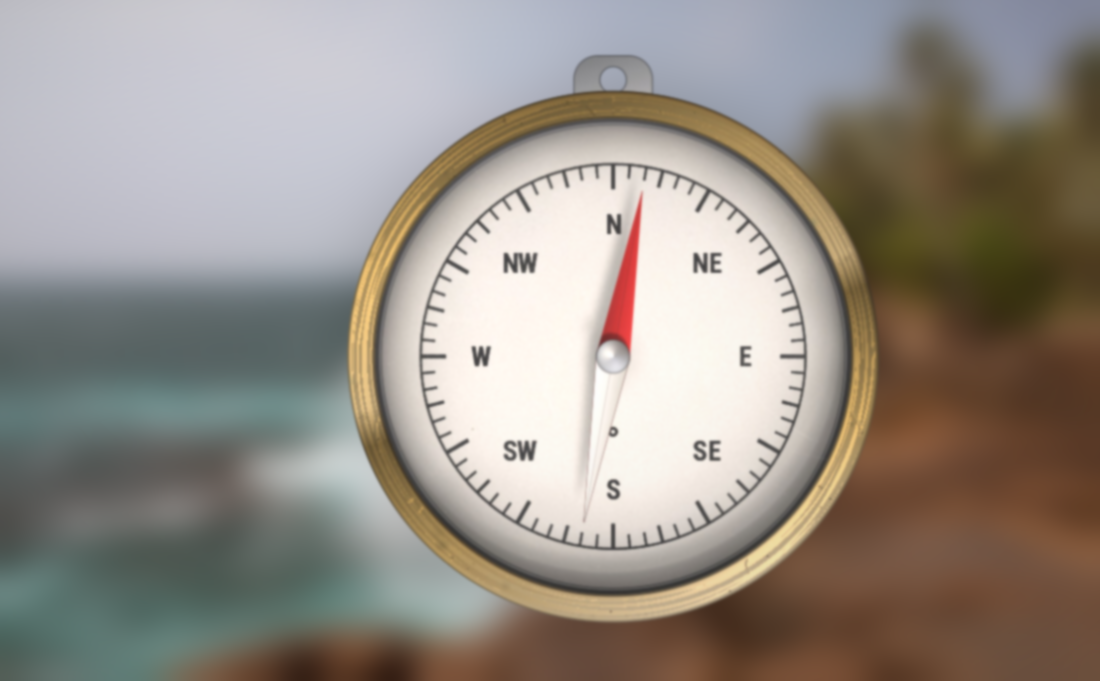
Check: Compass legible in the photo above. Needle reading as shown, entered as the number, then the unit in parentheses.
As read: 10 (°)
